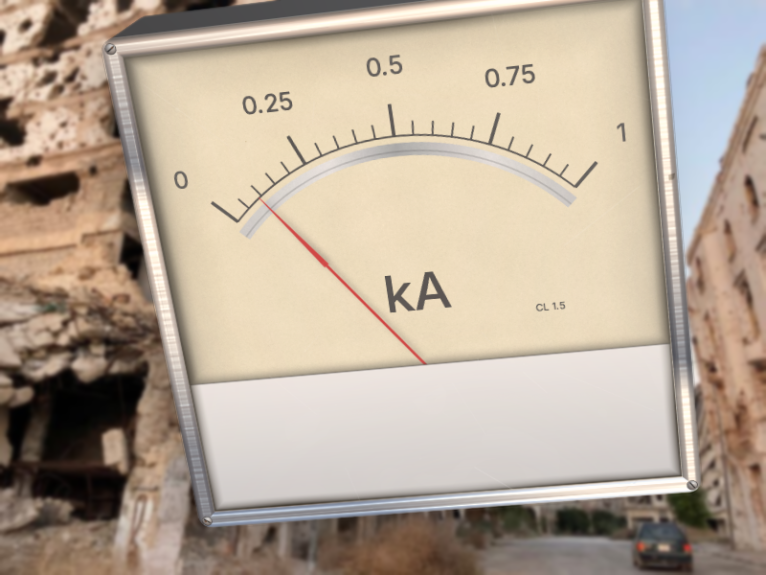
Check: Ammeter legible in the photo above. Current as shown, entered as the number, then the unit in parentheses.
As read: 0.1 (kA)
